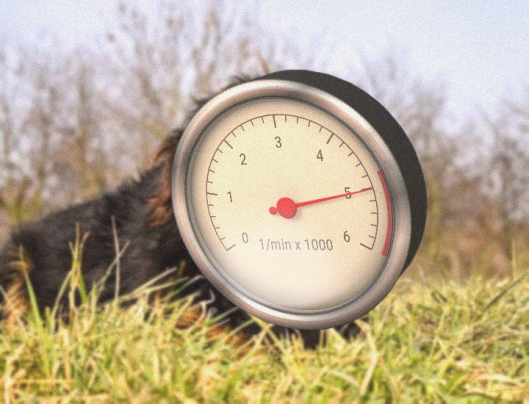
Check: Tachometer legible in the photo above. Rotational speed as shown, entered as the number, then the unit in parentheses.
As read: 5000 (rpm)
